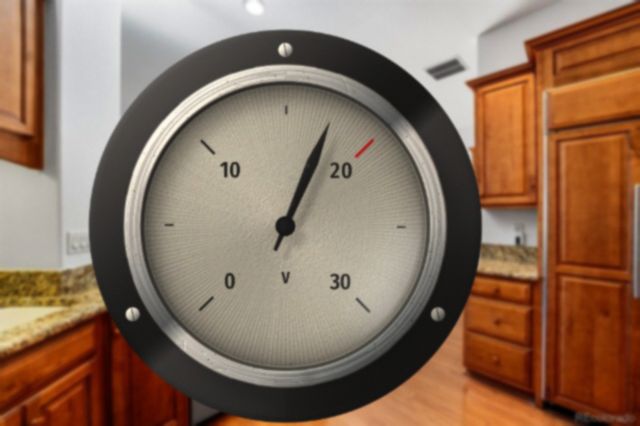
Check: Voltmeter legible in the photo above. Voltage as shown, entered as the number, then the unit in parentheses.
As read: 17.5 (V)
